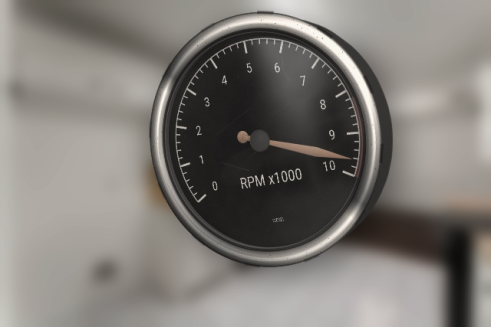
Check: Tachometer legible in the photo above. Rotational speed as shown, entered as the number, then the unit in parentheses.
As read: 9600 (rpm)
